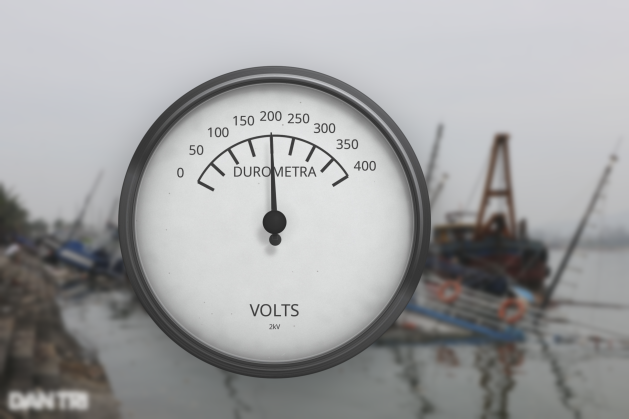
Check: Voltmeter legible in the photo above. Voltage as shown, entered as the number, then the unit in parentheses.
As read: 200 (V)
